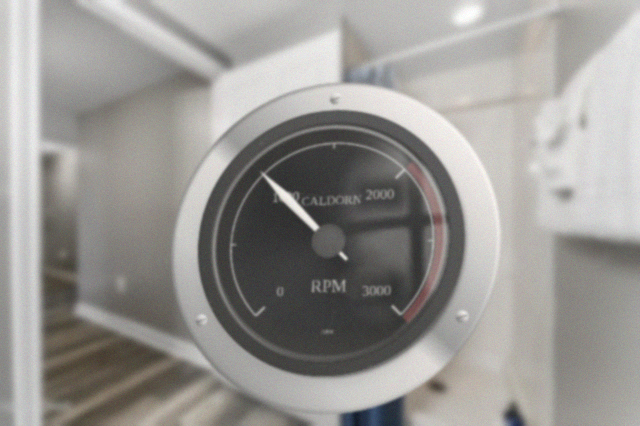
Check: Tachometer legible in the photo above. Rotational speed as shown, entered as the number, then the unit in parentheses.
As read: 1000 (rpm)
